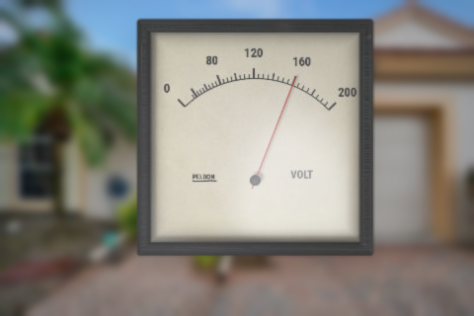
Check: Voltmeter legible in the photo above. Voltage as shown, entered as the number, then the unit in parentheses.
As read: 160 (V)
